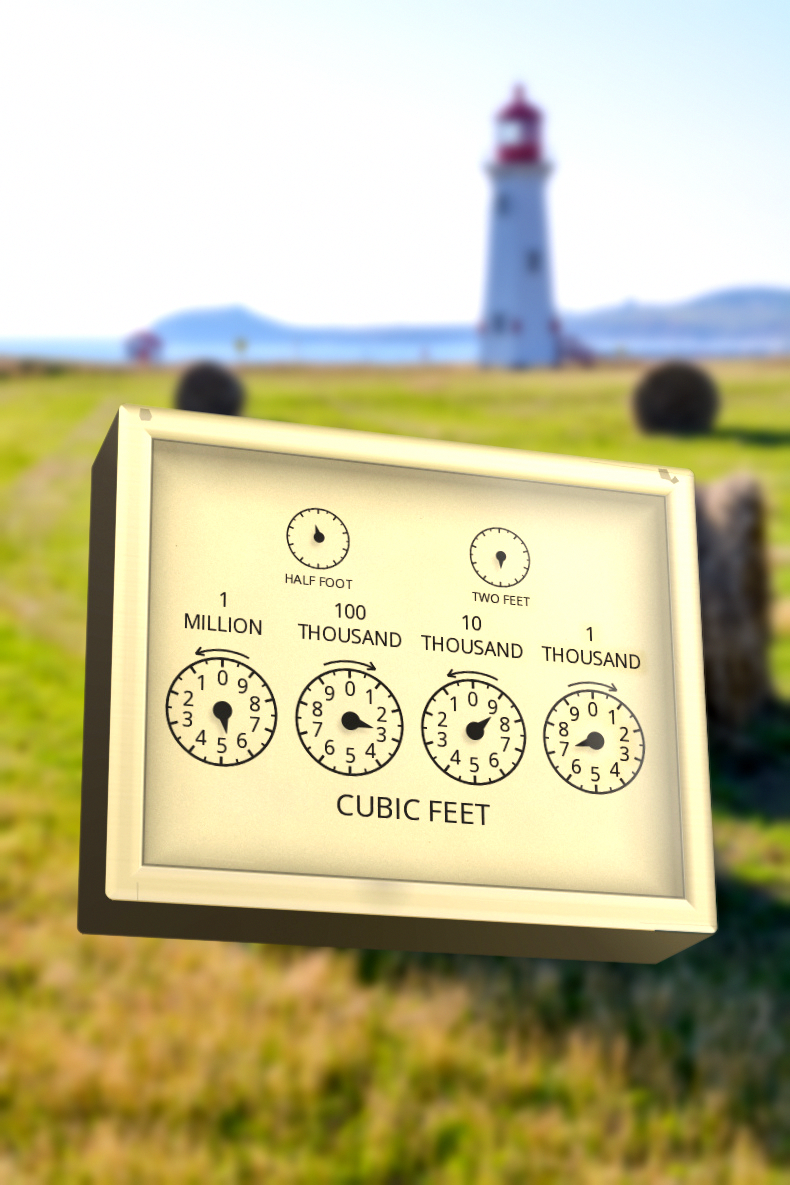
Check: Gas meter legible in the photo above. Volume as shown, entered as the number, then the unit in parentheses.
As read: 528700 (ft³)
